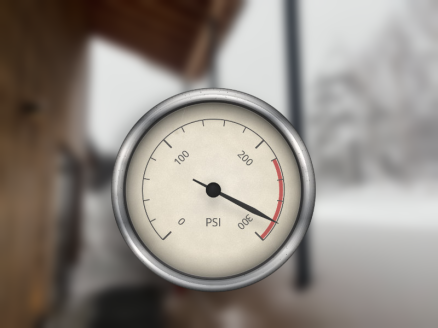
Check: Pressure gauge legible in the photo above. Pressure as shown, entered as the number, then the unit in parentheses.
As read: 280 (psi)
